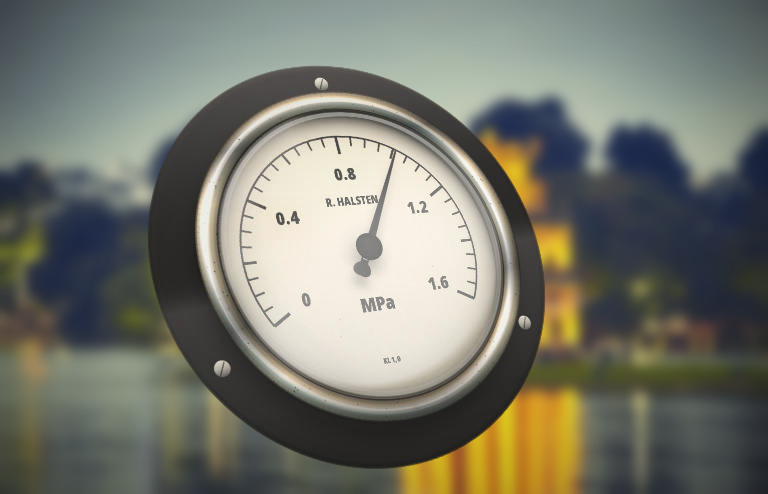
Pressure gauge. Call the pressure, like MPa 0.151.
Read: MPa 1
